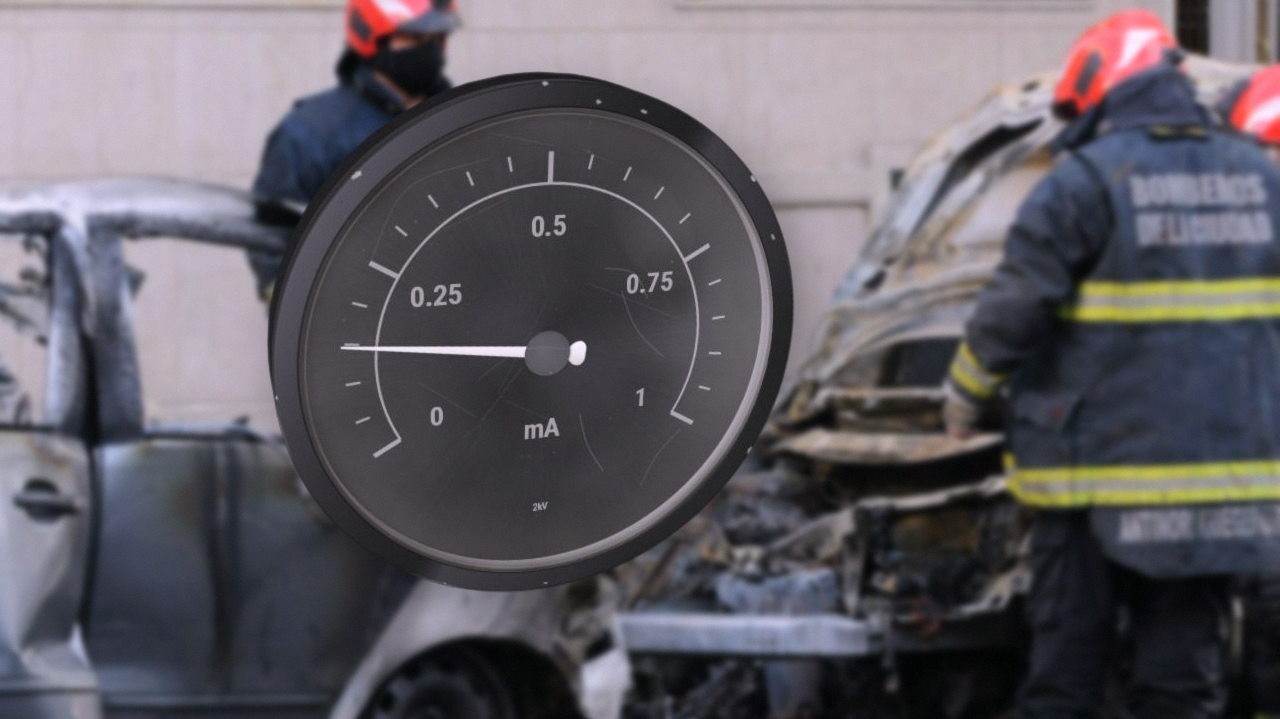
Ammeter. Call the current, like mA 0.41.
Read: mA 0.15
